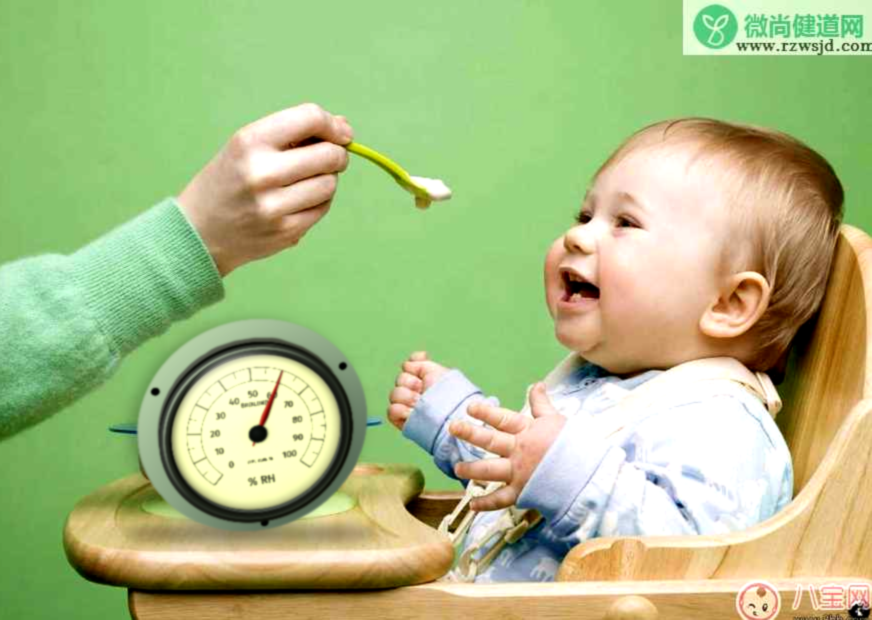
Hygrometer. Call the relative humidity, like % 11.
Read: % 60
